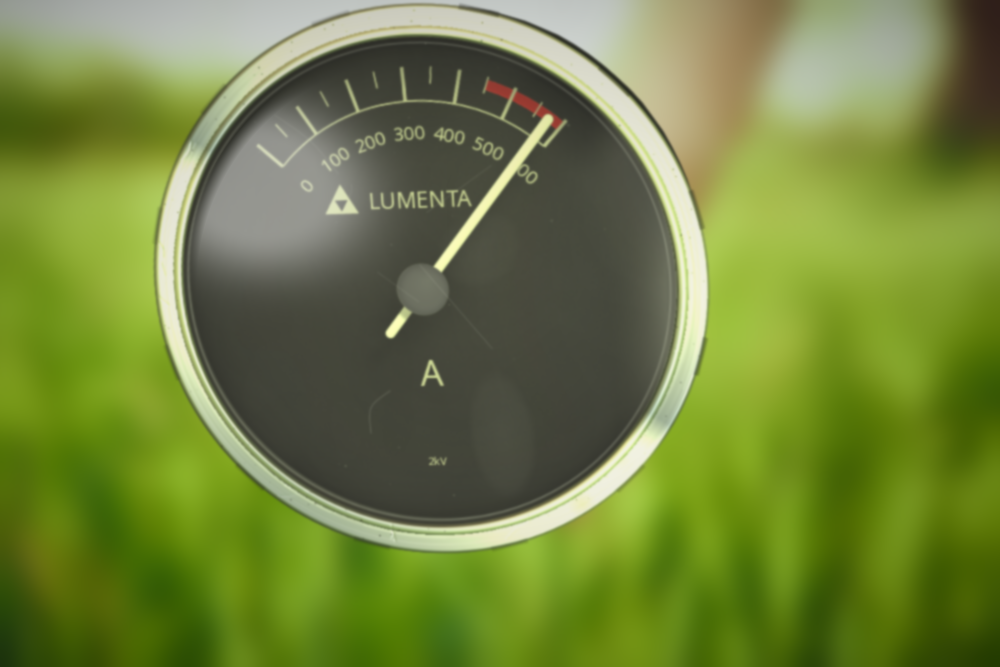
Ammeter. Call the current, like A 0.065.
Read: A 575
